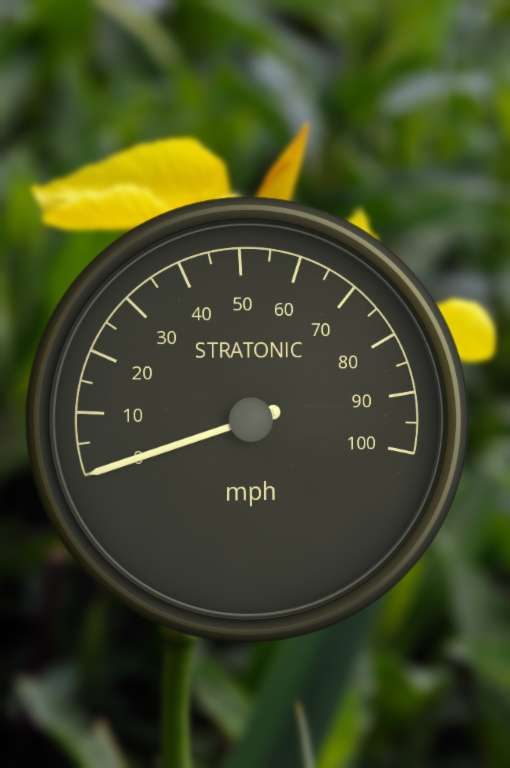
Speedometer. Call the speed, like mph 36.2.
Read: mph 0
